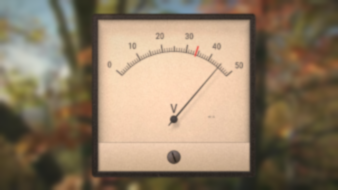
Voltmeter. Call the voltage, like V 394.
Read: V 45
